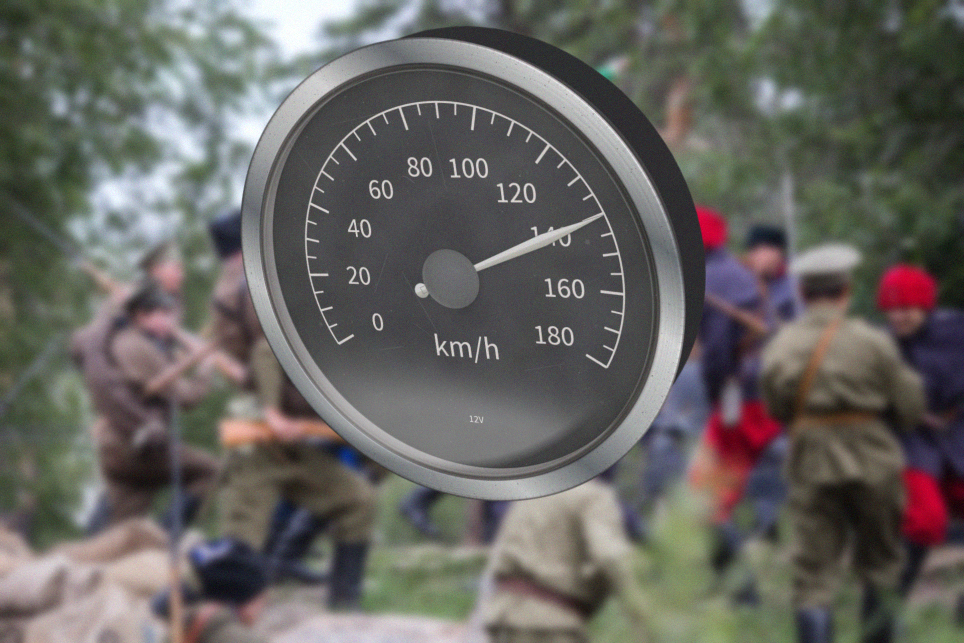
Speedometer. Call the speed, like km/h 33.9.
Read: km/h 140
